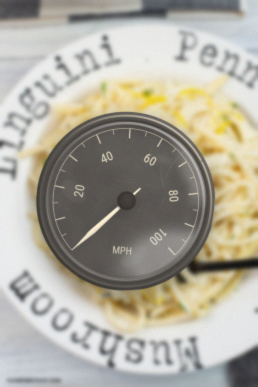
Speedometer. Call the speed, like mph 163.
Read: mph 0
